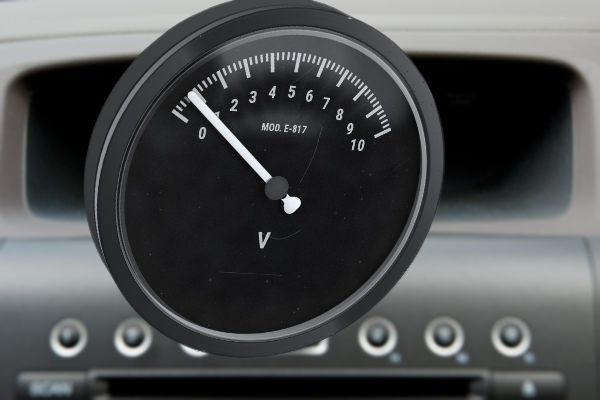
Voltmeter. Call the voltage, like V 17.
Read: V 0.8
